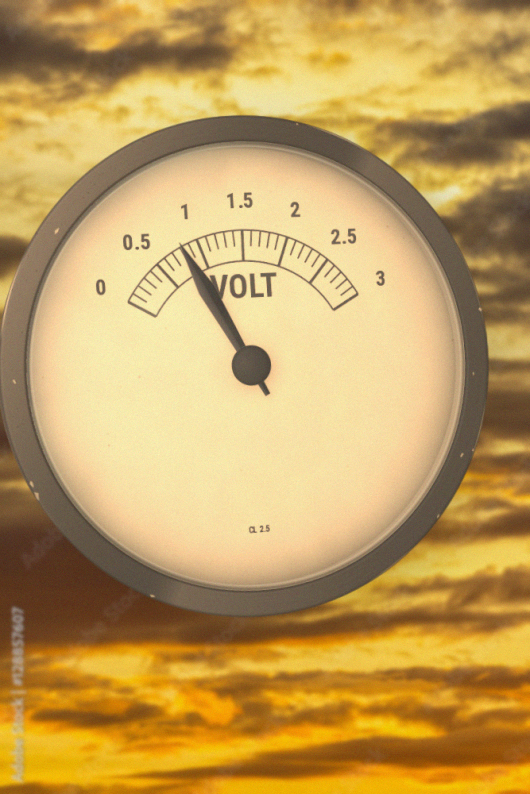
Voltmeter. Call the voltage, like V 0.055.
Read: V 0.8
